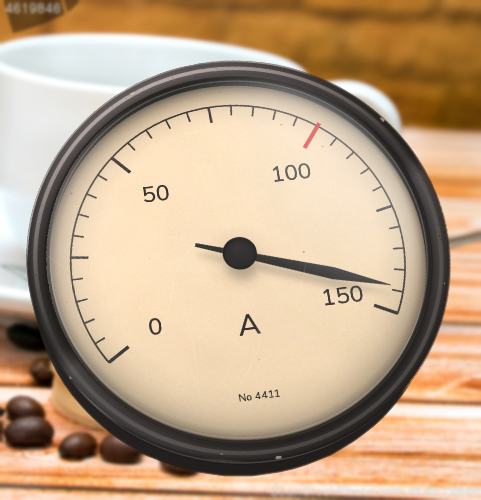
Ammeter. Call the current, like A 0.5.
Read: A 145
